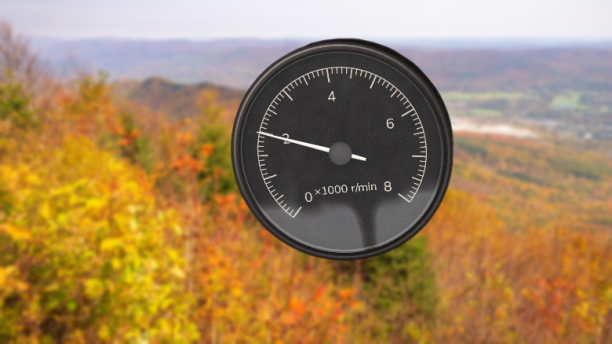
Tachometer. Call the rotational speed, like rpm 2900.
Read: rpm 2000
